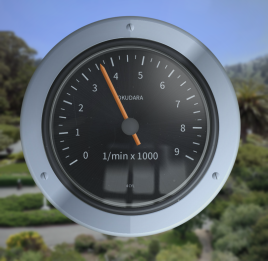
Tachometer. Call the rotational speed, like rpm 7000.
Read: rpm 3625
